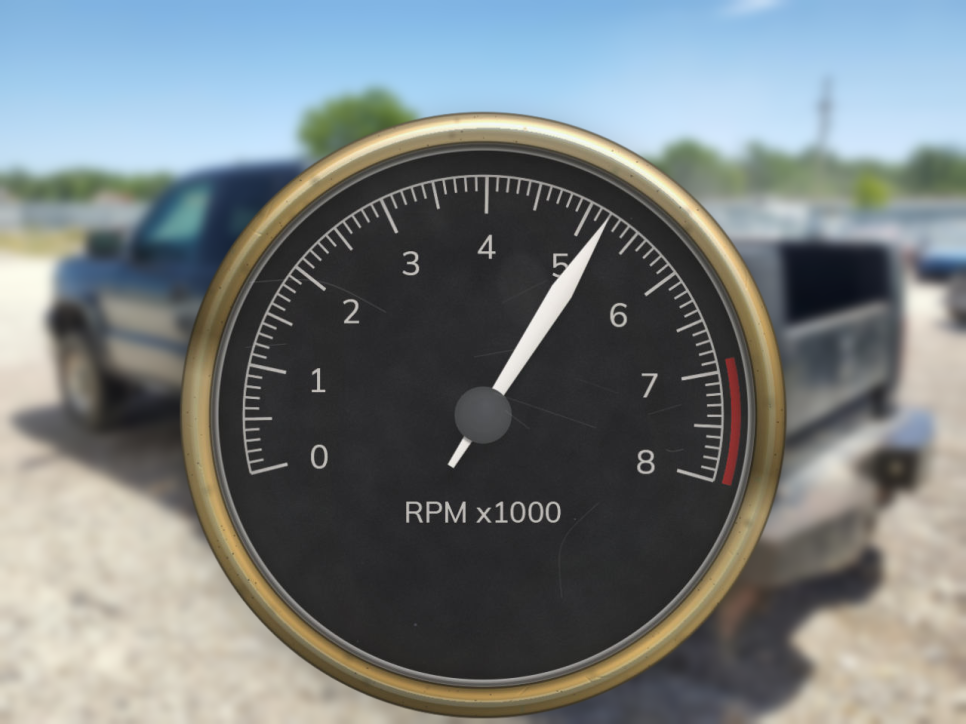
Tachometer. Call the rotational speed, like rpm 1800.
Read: rpm 5200
